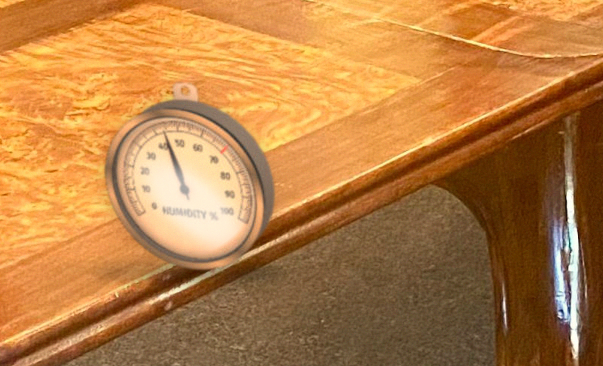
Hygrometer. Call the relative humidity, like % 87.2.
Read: % 45
